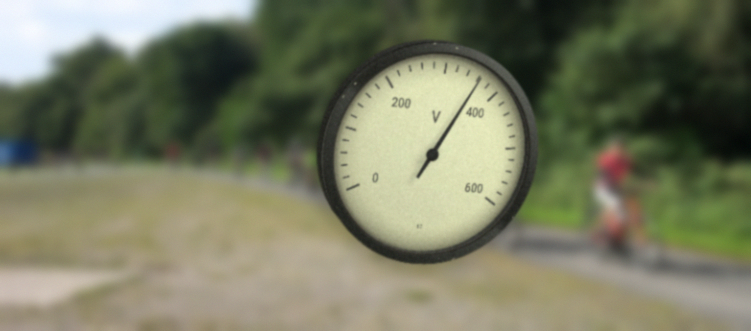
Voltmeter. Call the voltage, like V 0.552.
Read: V 360
